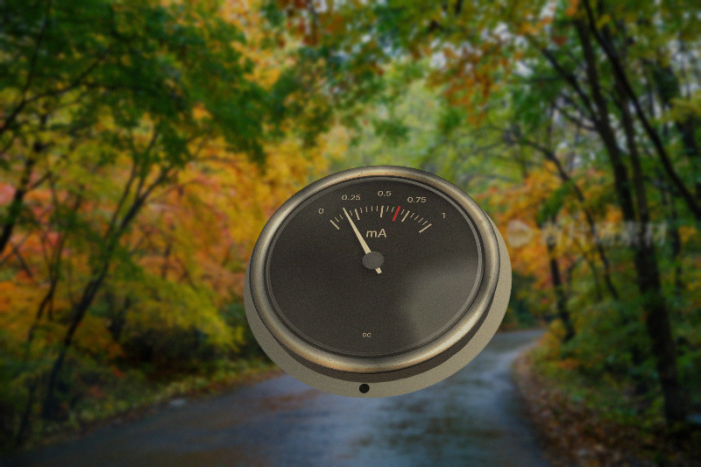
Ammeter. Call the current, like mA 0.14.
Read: mA 0.15
